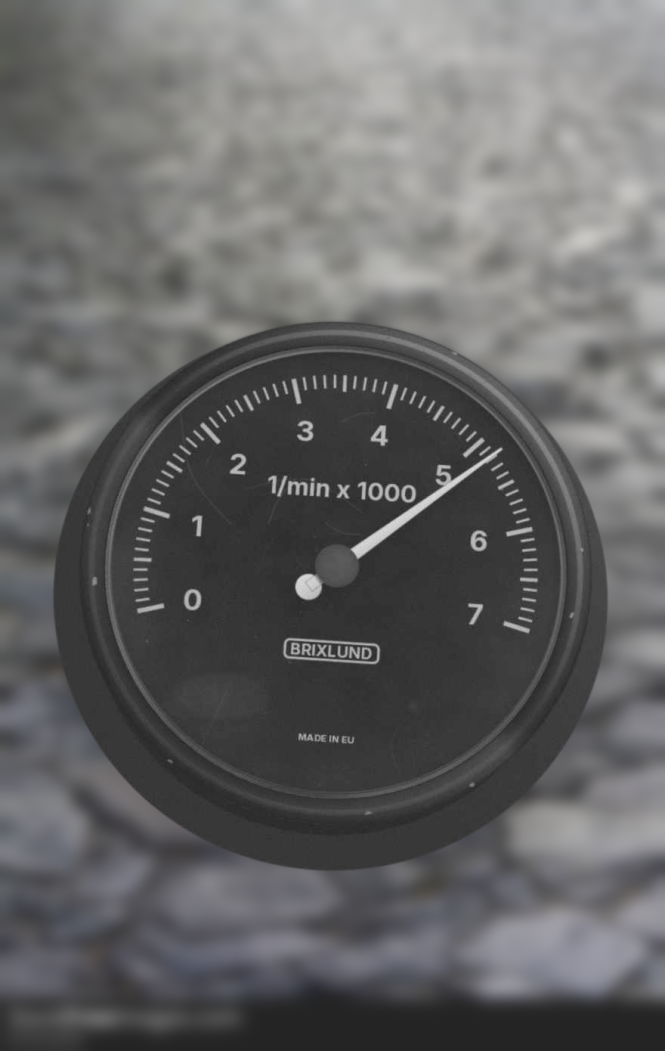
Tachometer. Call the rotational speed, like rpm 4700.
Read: rpm 5200
